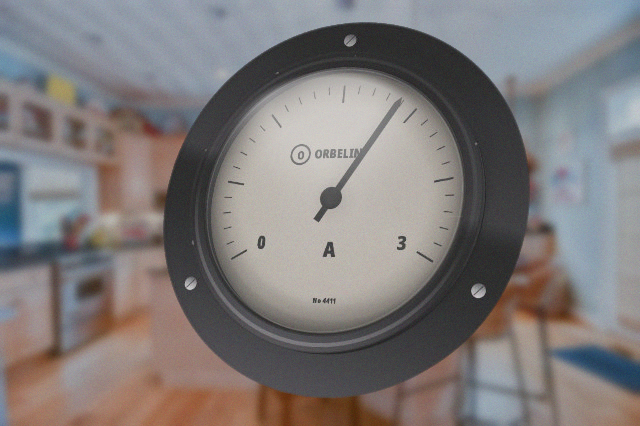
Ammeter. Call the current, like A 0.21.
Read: A 1.9
